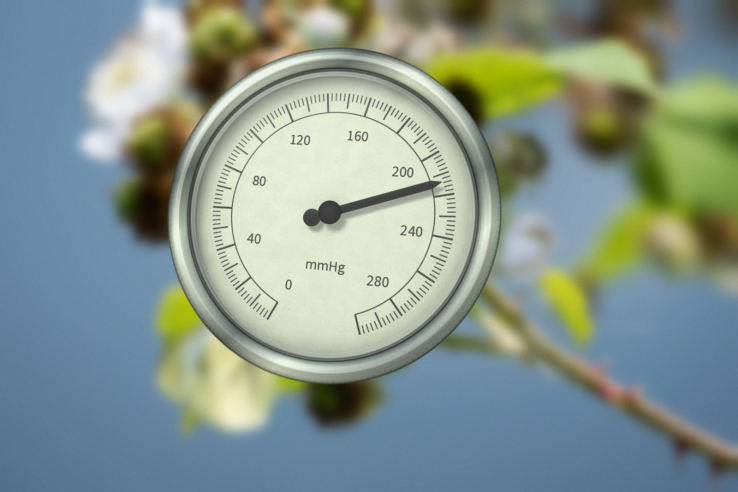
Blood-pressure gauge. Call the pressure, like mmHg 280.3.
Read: mmHg 214
